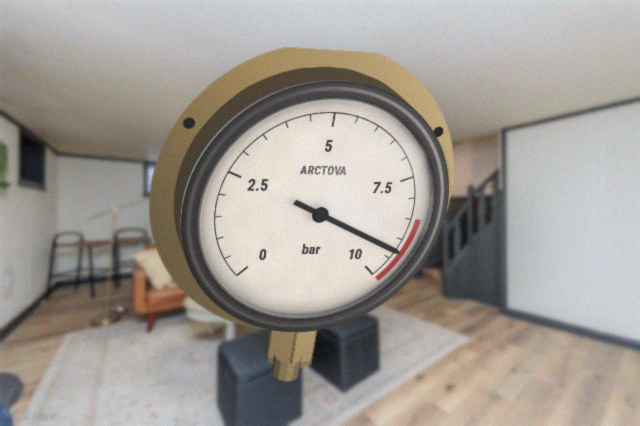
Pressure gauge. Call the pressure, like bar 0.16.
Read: bar 9.25
